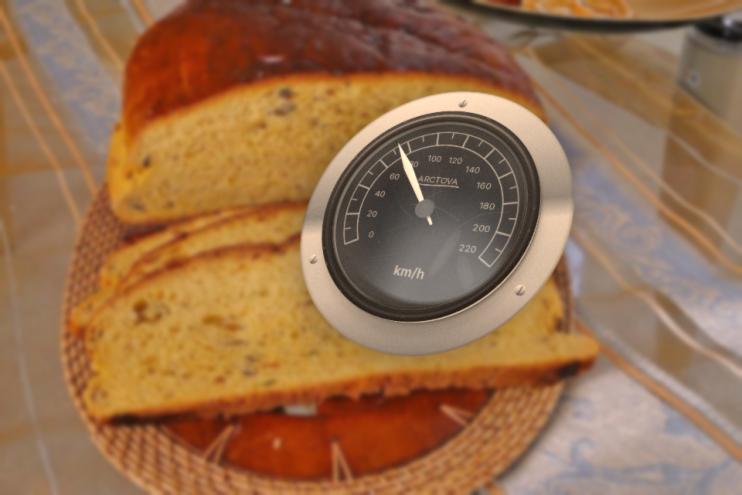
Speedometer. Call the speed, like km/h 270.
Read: km/h 75
